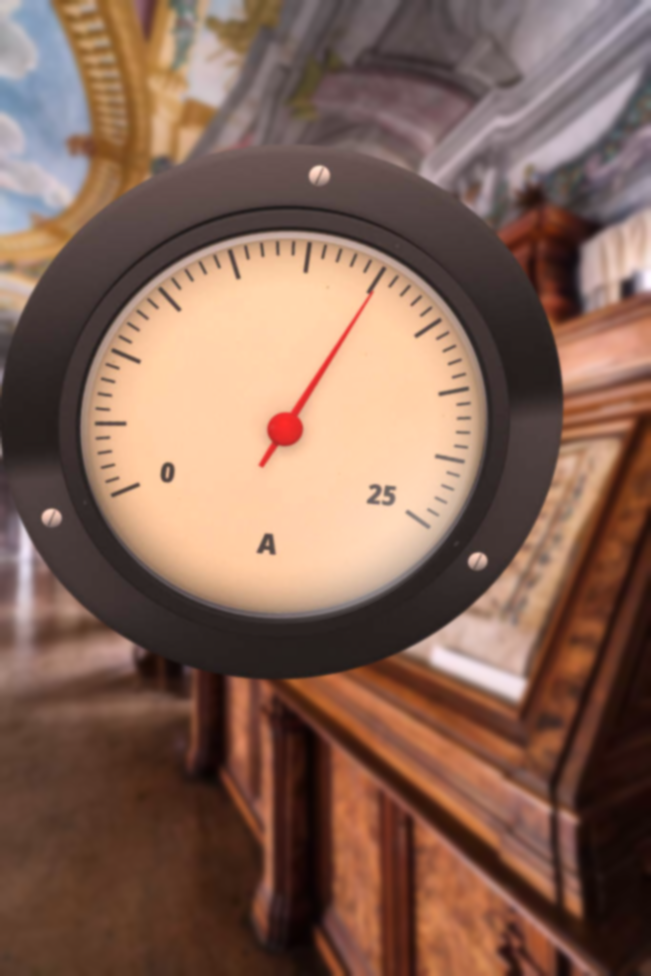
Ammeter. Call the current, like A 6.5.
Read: A 15
